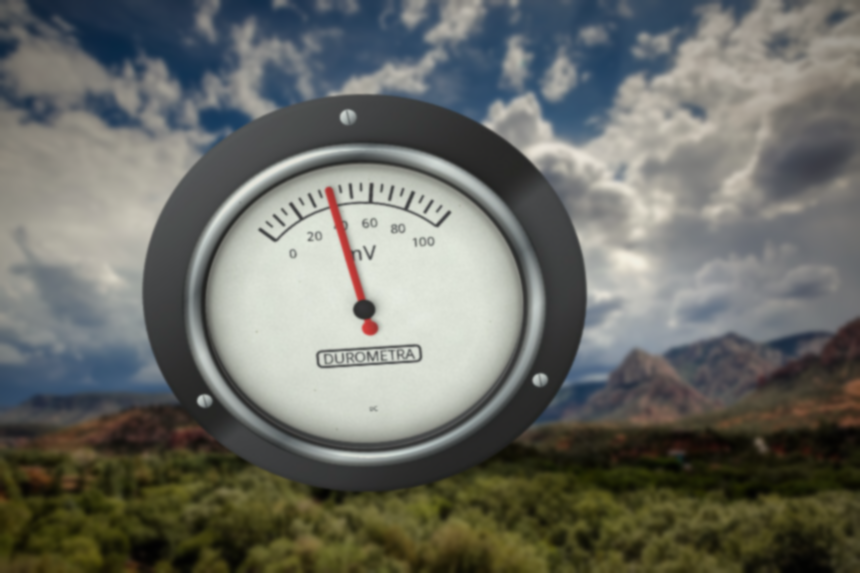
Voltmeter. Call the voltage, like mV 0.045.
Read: mV 40
